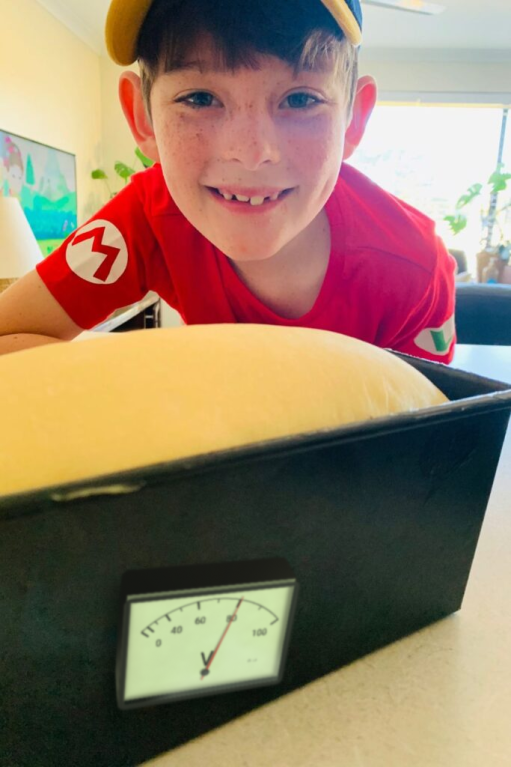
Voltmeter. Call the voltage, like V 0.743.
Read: V 80
